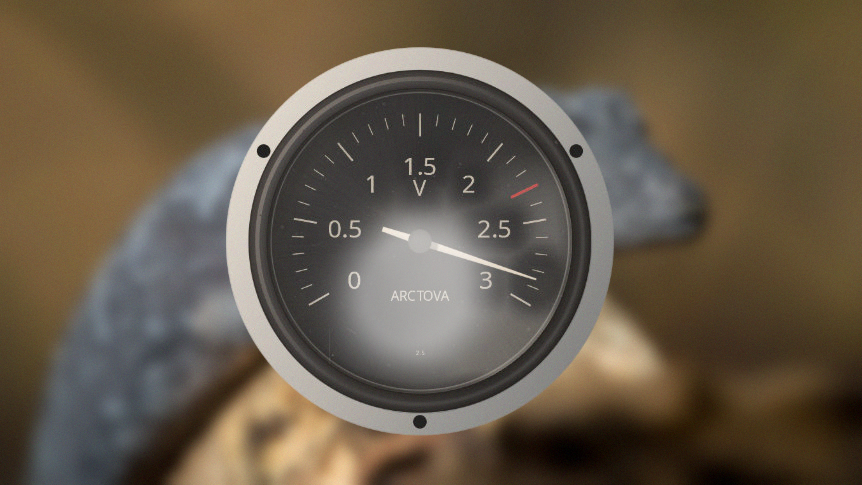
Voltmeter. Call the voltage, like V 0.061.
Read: V 2.85
